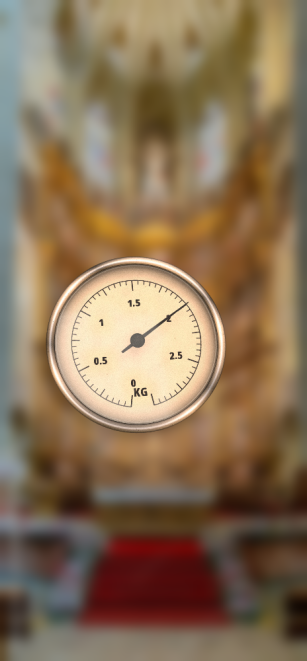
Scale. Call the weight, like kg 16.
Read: kg 2
